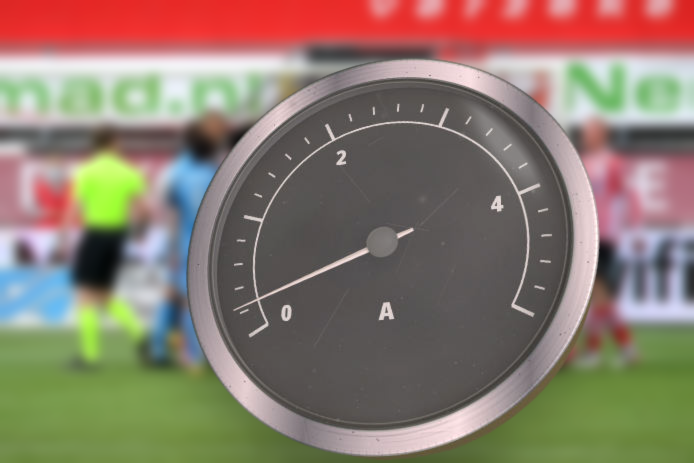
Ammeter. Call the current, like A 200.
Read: A 0.2
